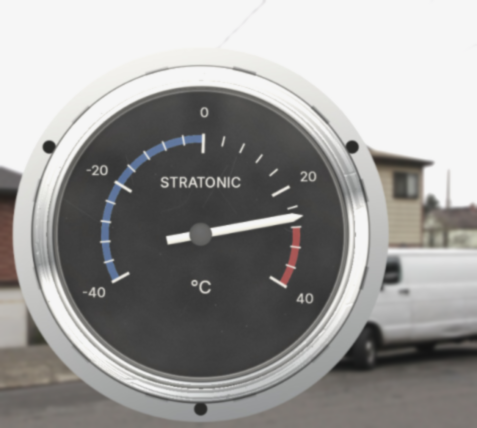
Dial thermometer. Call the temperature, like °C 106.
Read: °C 26
